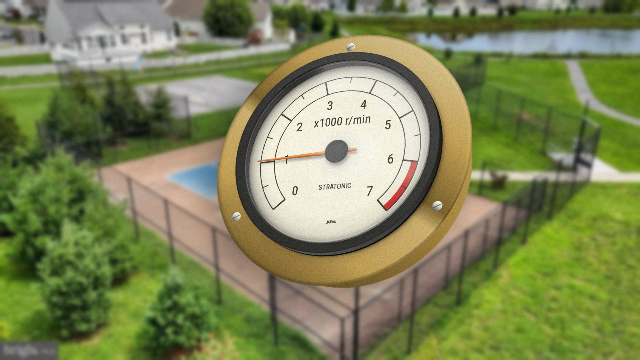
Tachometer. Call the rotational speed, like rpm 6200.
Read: rpm 1000
